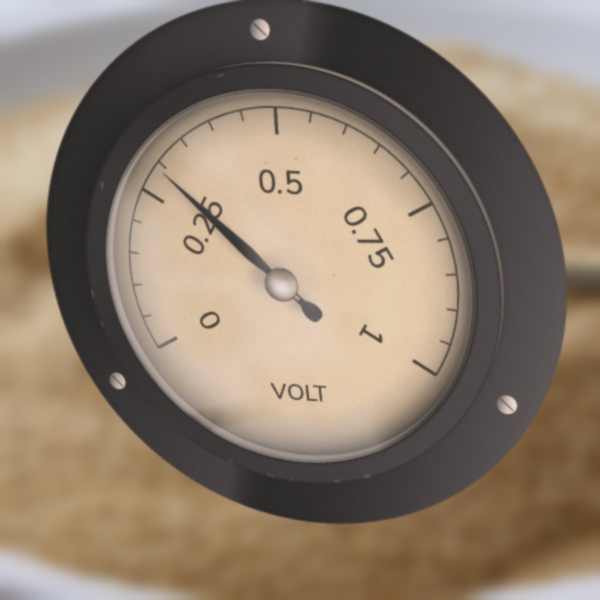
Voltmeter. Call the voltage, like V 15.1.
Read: V 0.3
